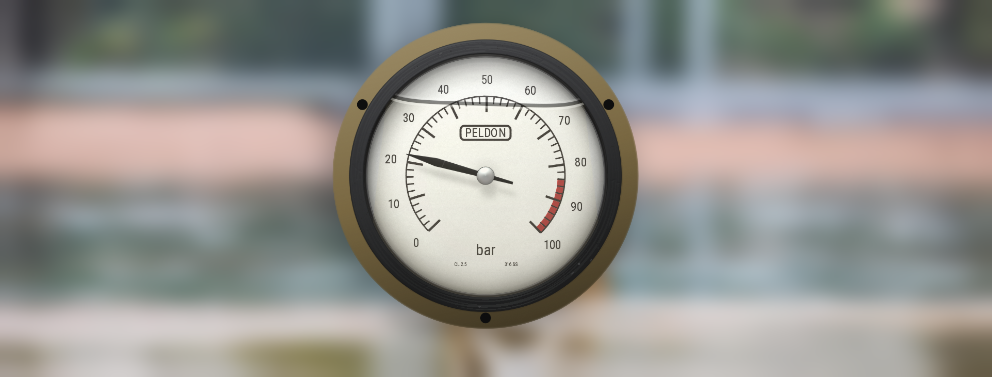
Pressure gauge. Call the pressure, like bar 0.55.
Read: bar 22
